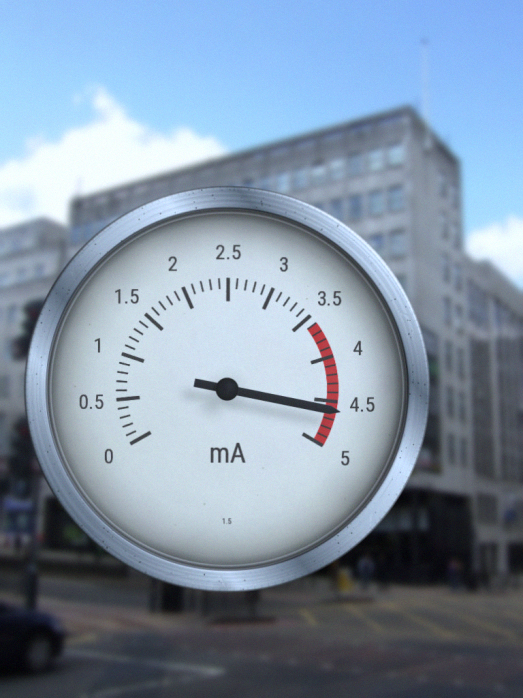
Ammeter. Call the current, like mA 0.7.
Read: mA 4.6
